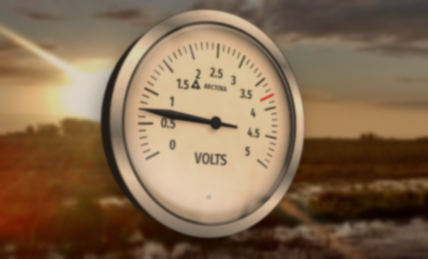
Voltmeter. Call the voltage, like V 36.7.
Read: V 0.7
